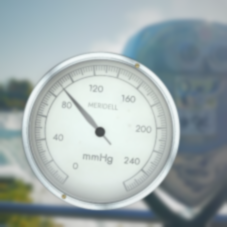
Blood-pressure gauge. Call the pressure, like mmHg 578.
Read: mmHg 90
